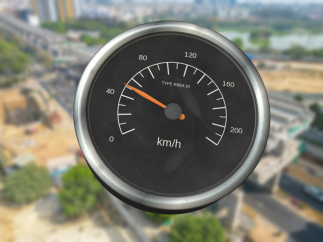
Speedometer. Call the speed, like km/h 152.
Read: km/h 50
